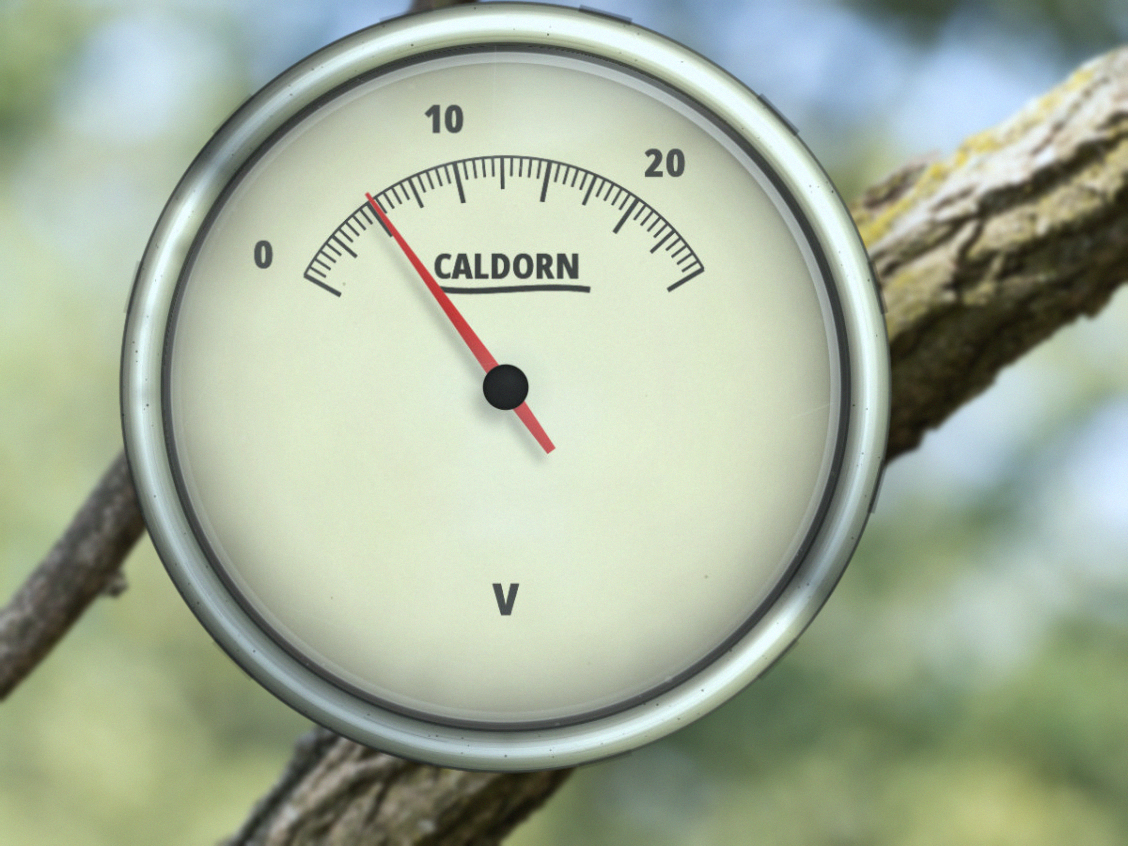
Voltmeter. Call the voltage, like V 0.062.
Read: V 5.25
